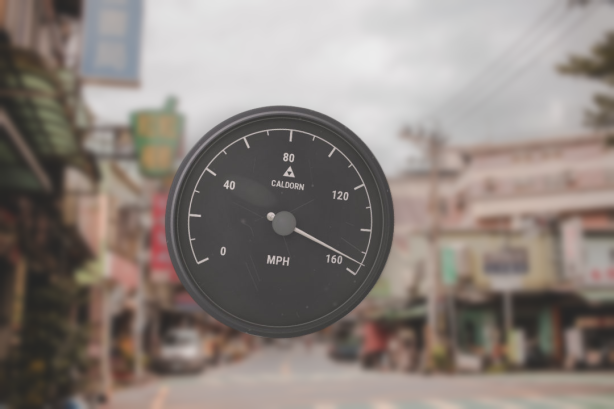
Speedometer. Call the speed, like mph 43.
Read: mph 155
